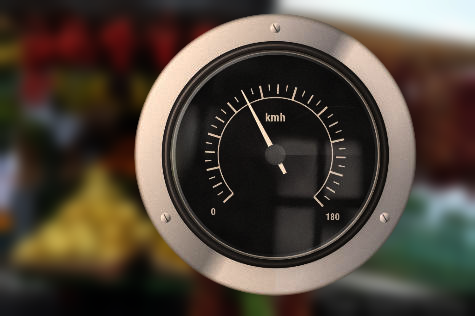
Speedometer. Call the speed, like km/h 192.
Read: km/h 70
